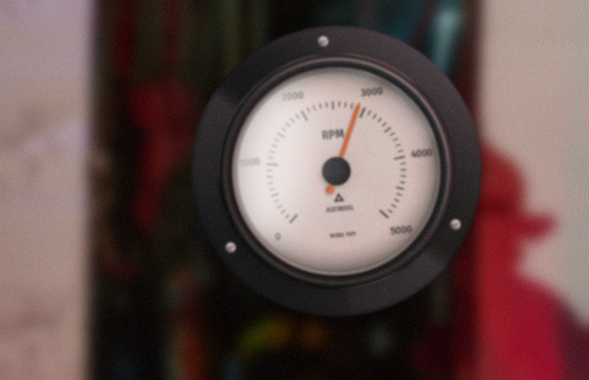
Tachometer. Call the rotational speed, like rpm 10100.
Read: rpm 2900
